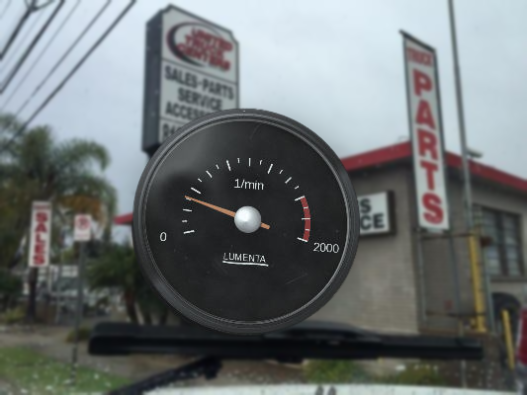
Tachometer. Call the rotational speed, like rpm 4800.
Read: rpm 300
